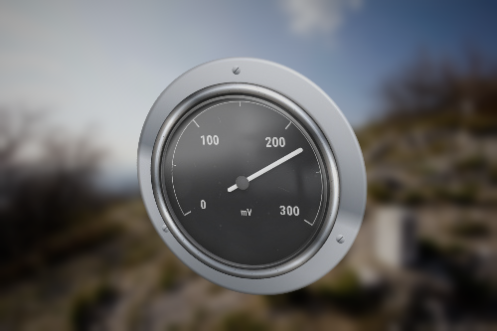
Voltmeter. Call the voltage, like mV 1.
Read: mV 225
